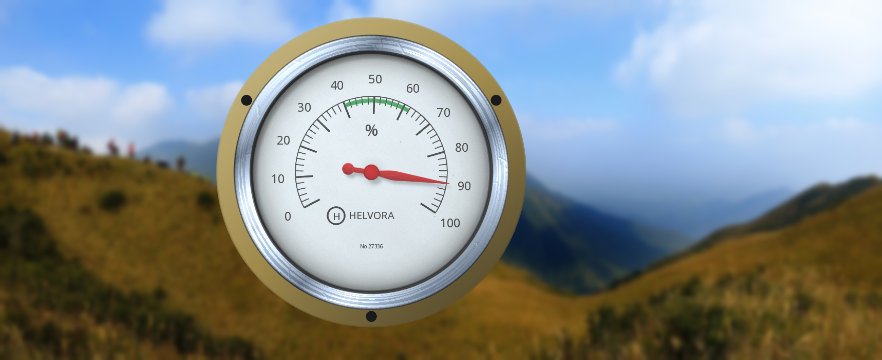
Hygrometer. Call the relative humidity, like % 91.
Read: % 90
